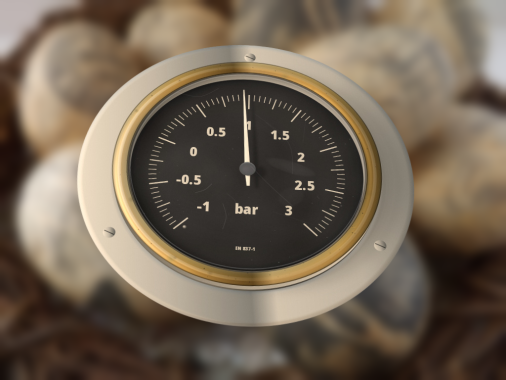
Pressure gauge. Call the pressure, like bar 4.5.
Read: bar 0.95
